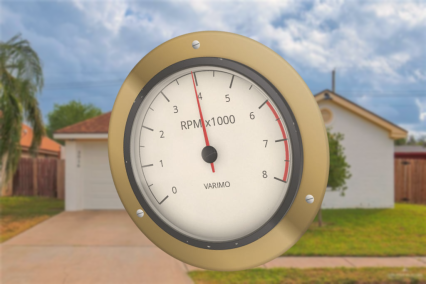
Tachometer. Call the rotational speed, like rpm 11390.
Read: rpm 4000
